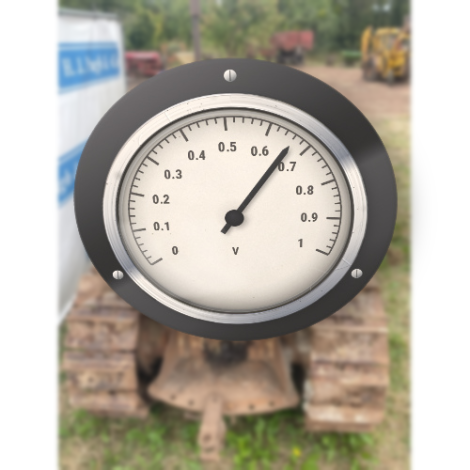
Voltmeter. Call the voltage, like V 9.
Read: V 0.66
